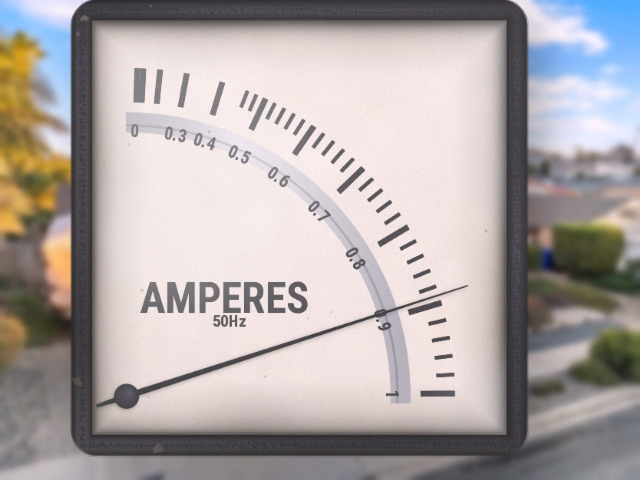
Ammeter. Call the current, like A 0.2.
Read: A 0.89
